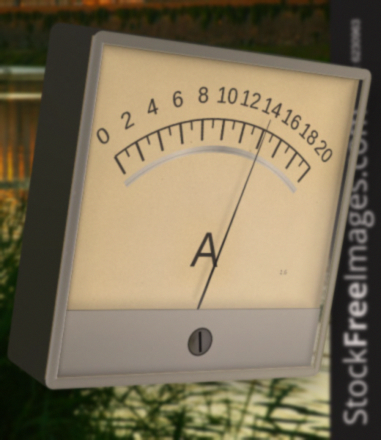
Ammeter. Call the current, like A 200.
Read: A 14
